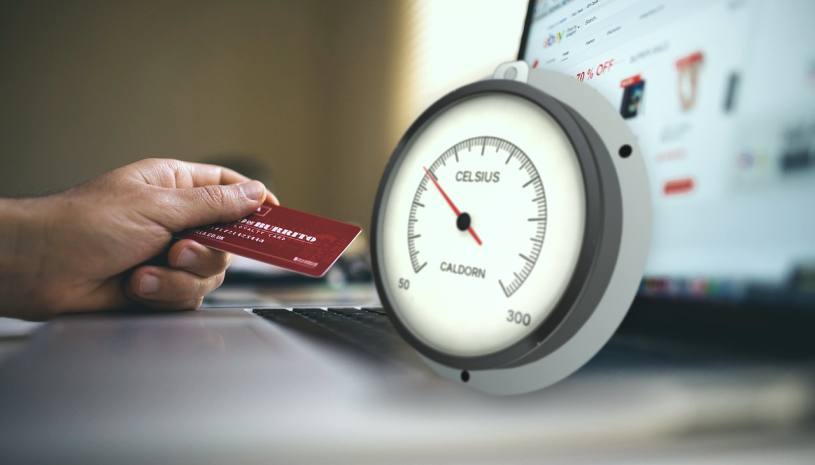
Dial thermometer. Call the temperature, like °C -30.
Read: °C 125
